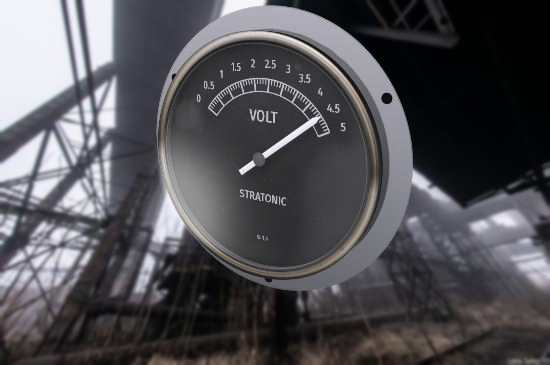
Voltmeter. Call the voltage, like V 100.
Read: V 4.5
